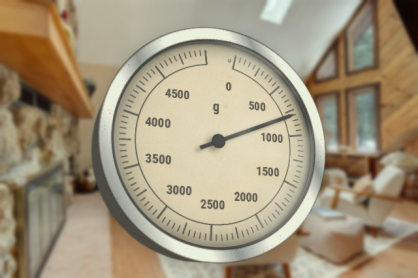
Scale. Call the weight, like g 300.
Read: g 800
